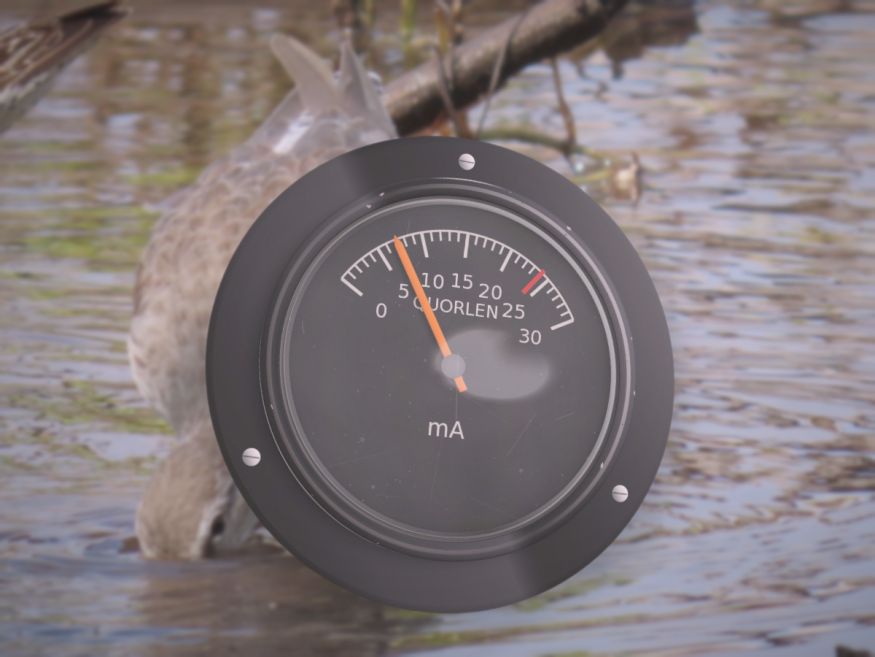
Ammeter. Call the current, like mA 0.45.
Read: mA 7
